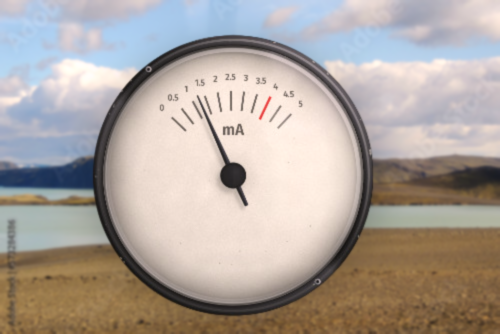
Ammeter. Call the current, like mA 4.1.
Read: mA 1.25
